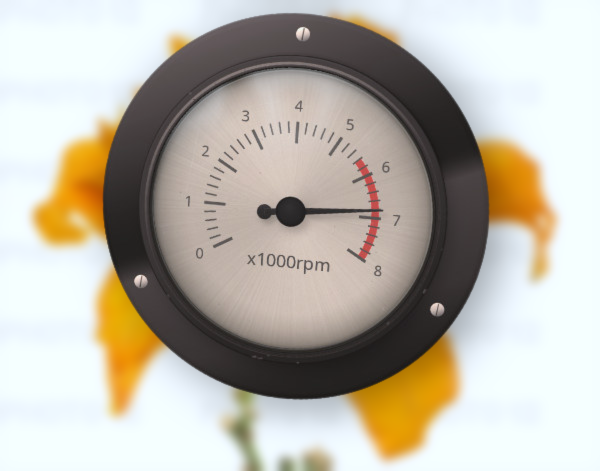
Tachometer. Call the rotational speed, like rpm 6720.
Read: rpm 6800
